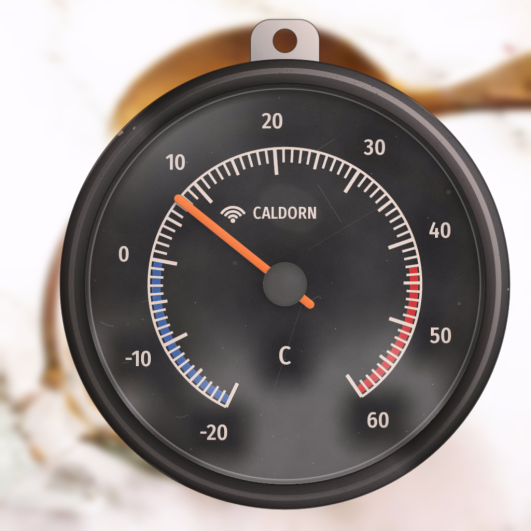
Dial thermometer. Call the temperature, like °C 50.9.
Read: °C 7.5
